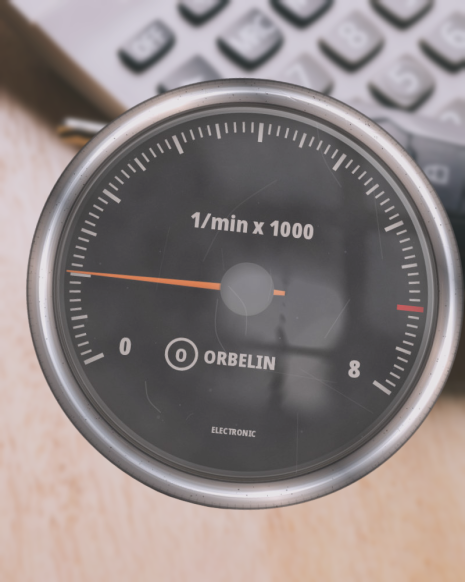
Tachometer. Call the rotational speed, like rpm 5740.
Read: rpm 1000
